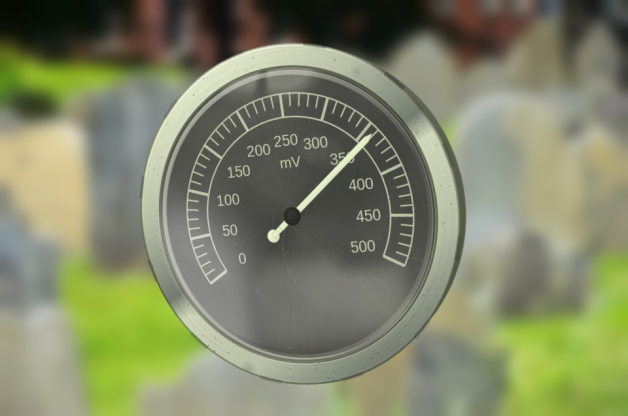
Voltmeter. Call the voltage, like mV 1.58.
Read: mV 360
